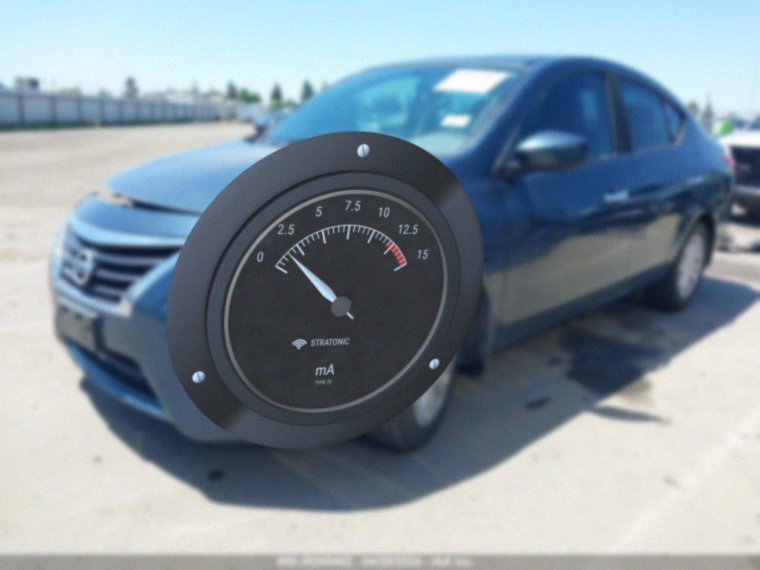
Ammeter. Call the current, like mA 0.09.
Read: mA 1.5
